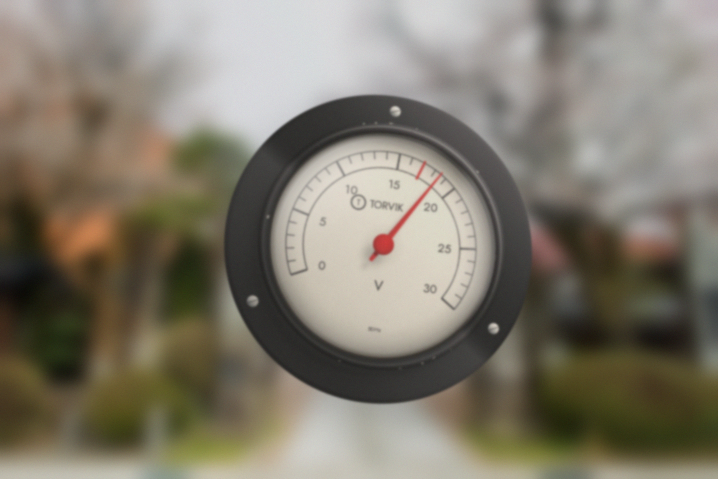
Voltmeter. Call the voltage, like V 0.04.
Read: V 18.5
